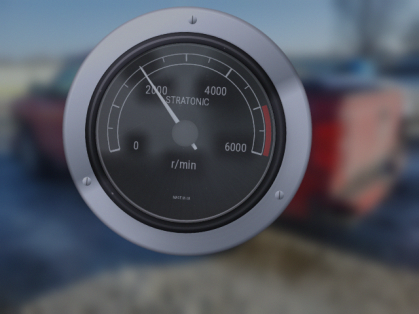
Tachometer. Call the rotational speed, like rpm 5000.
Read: rpm 2000
